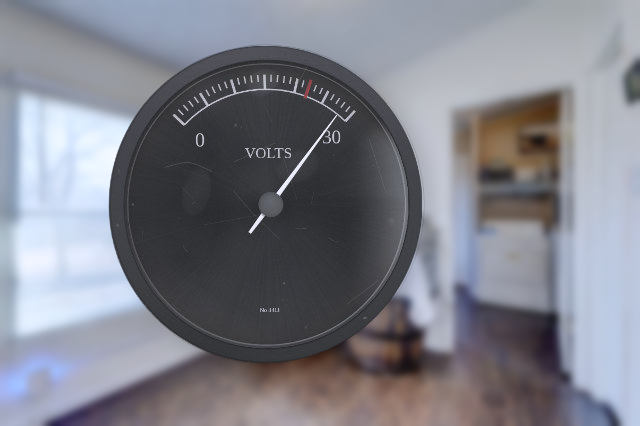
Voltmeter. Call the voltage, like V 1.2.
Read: V 28
